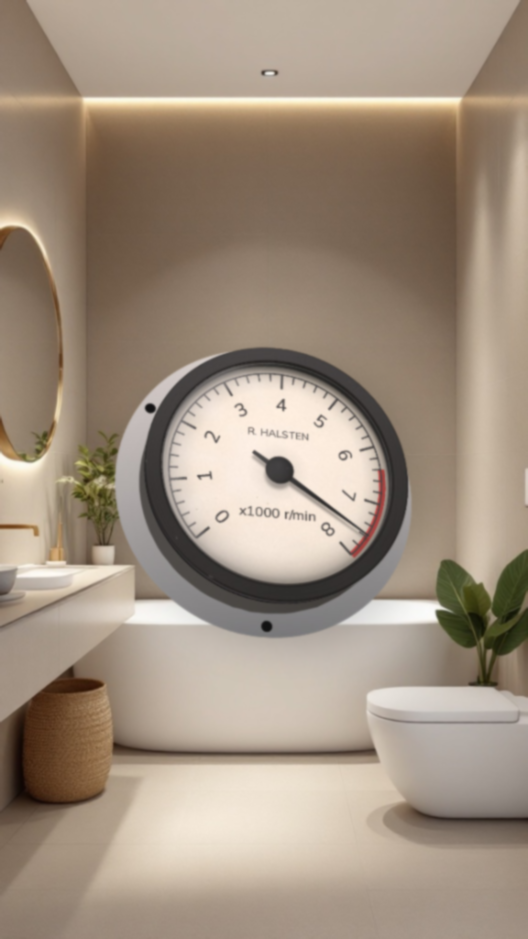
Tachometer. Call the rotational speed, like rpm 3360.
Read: rpm 7600
